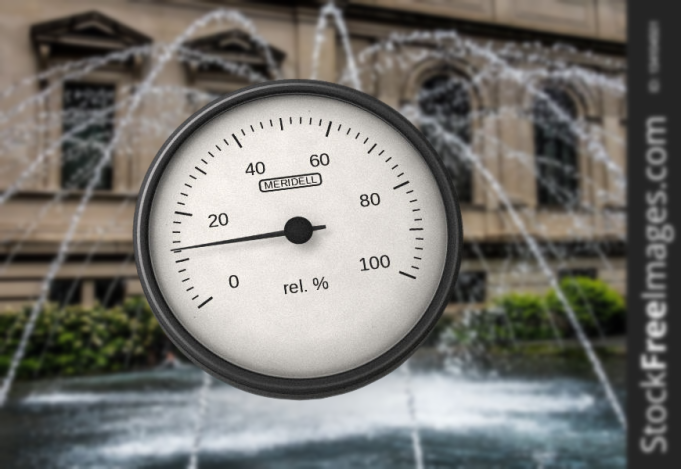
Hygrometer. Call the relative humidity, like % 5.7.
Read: % 12
